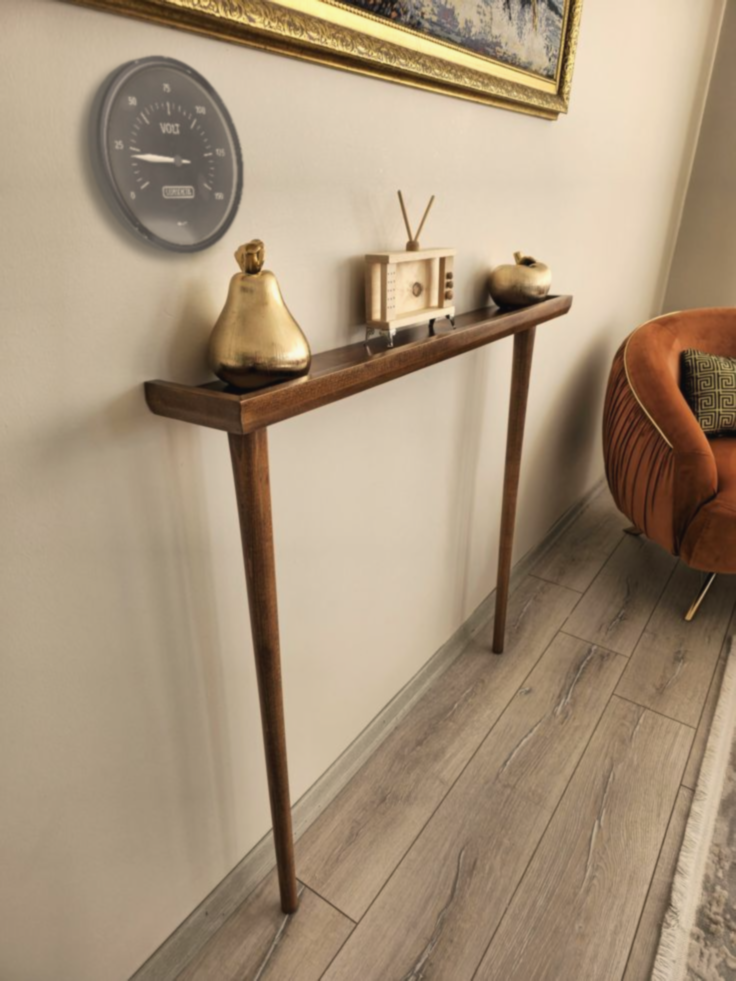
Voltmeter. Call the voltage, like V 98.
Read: V 20
